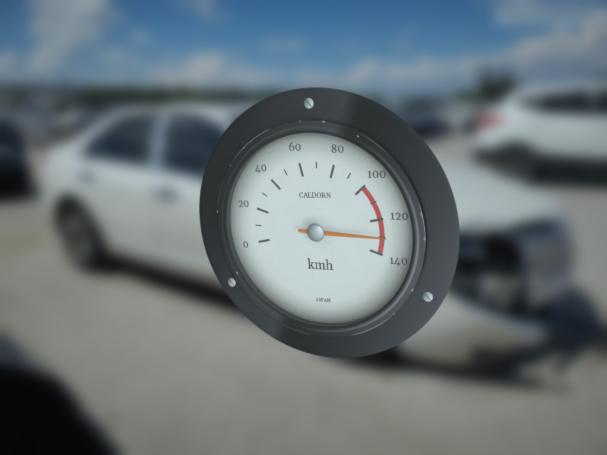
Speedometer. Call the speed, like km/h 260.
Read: km/h 130
